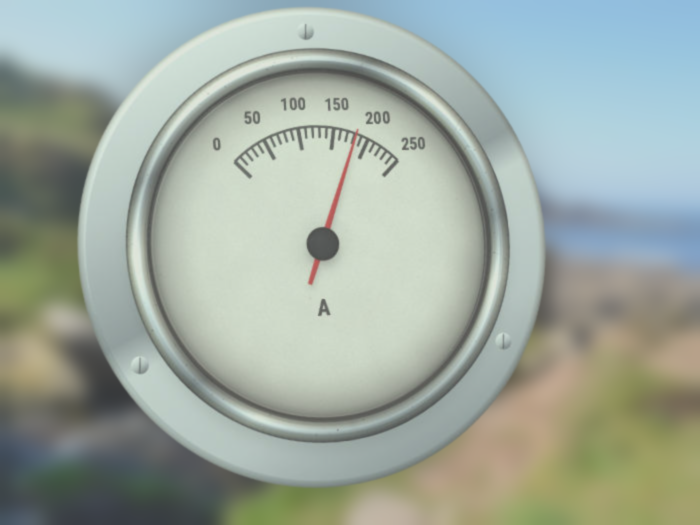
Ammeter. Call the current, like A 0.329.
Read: A 180
